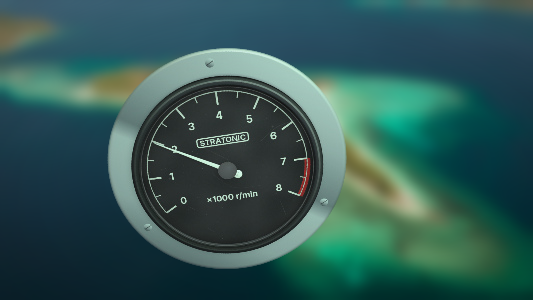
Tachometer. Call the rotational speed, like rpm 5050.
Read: rpm 2000
